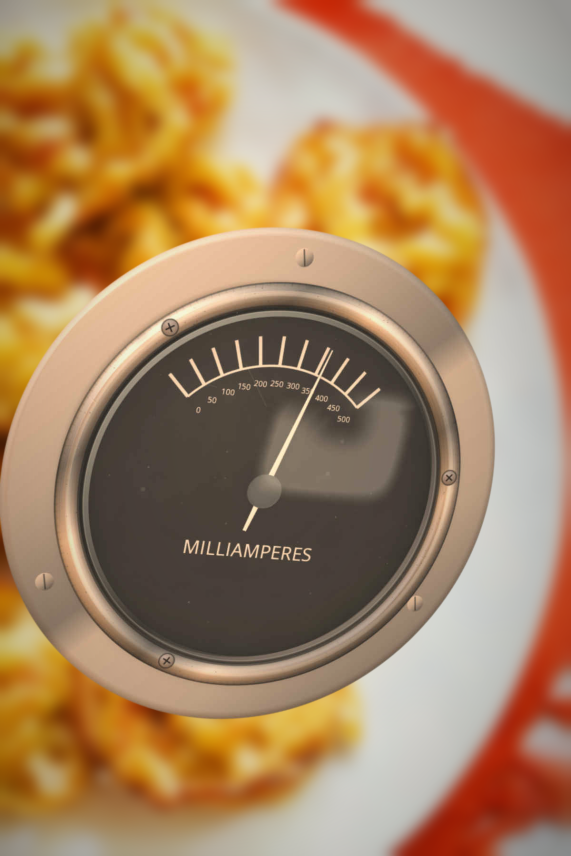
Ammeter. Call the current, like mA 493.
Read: mA 350
